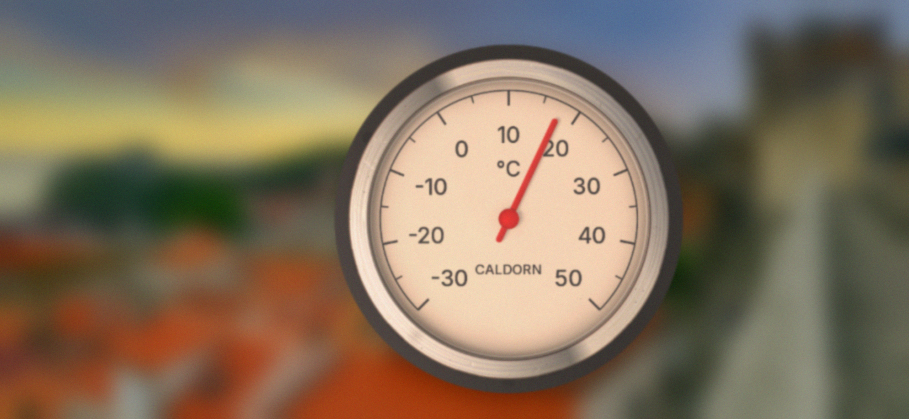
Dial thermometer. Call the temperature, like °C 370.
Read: °C 17.5
